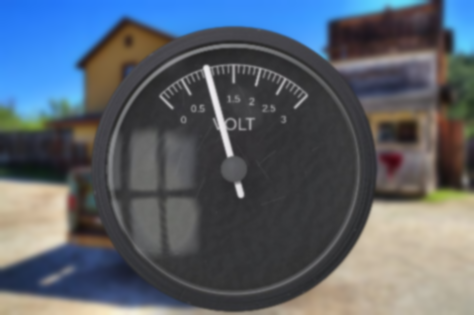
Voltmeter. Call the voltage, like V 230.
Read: V 1
